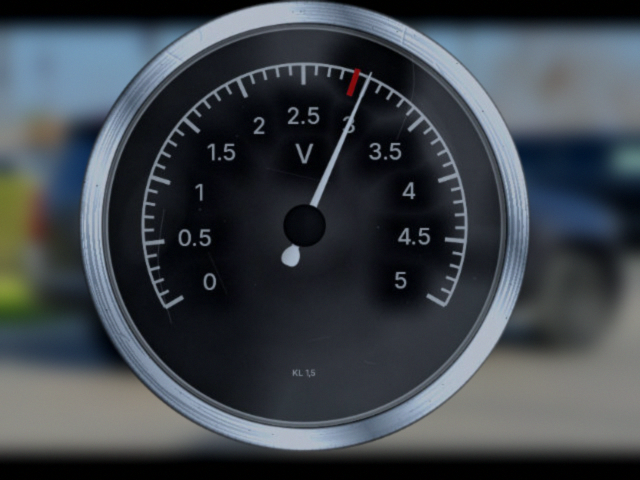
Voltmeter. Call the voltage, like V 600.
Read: V 3
